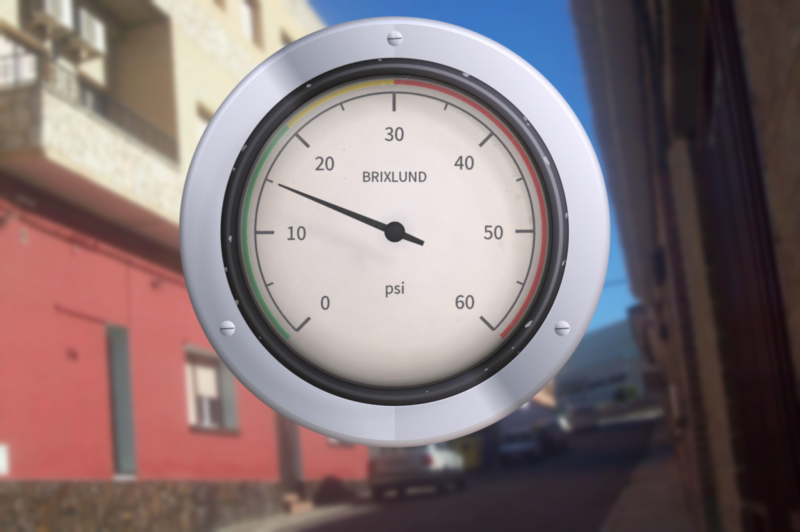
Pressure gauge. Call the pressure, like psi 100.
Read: psi 15
